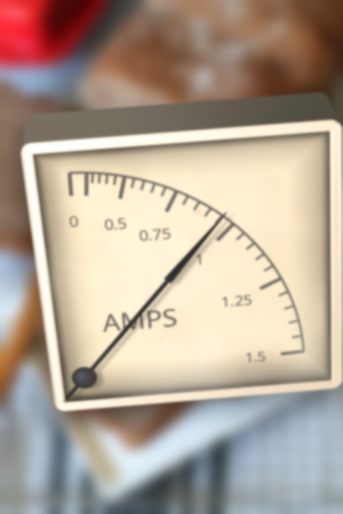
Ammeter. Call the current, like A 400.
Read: A 0.95
